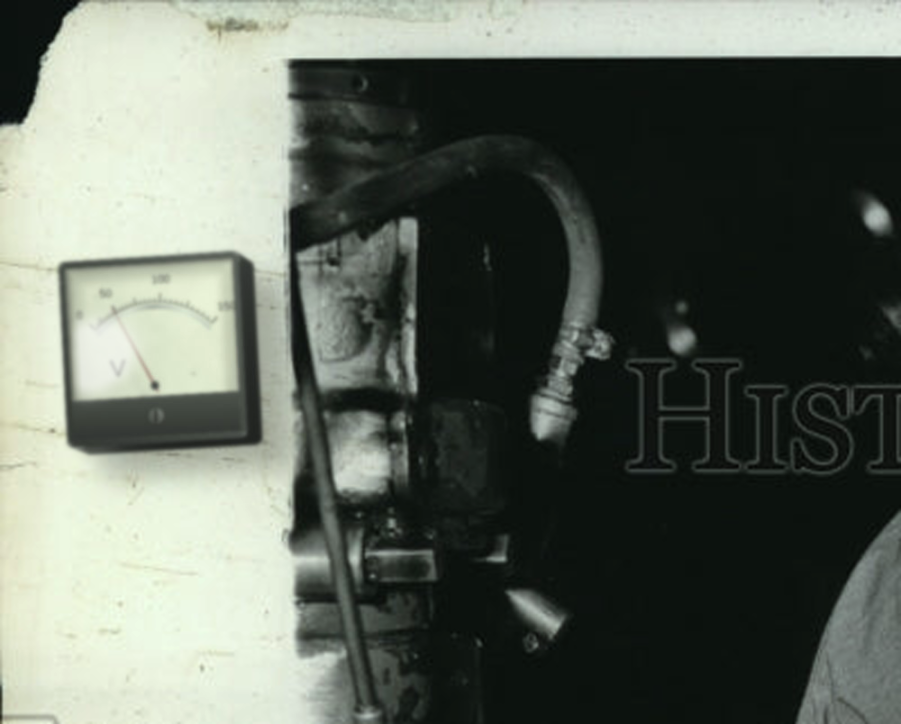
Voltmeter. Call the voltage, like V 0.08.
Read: V 50
